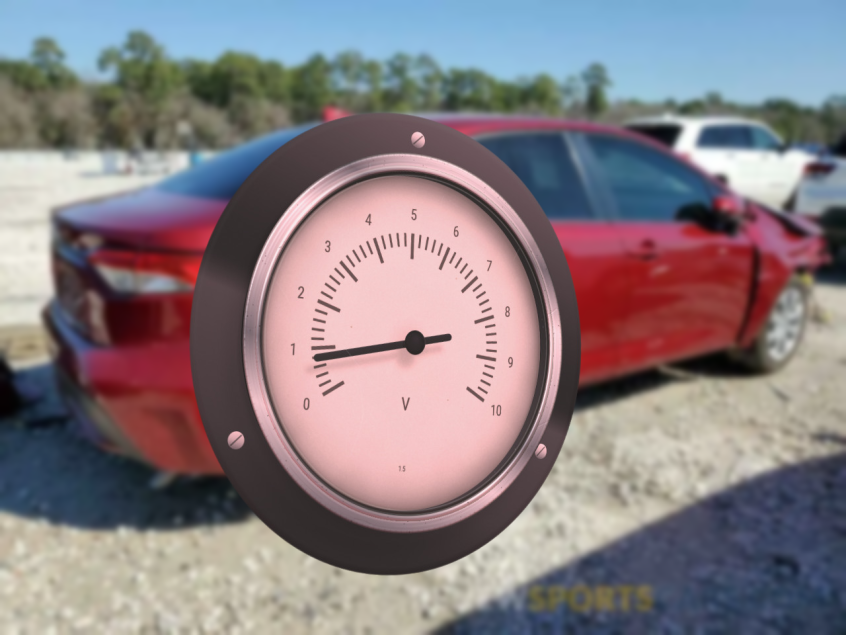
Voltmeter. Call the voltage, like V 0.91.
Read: V 0.8
